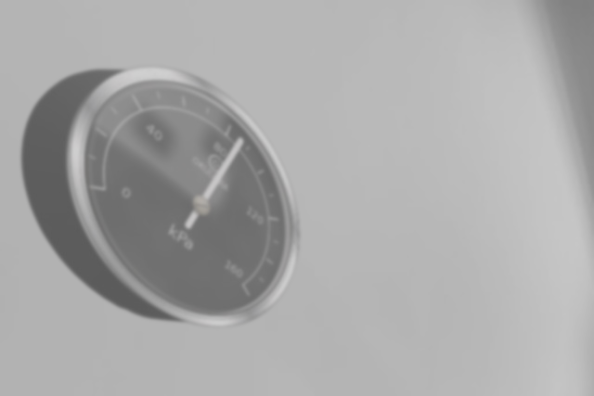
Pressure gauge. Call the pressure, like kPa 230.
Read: kPa 85
